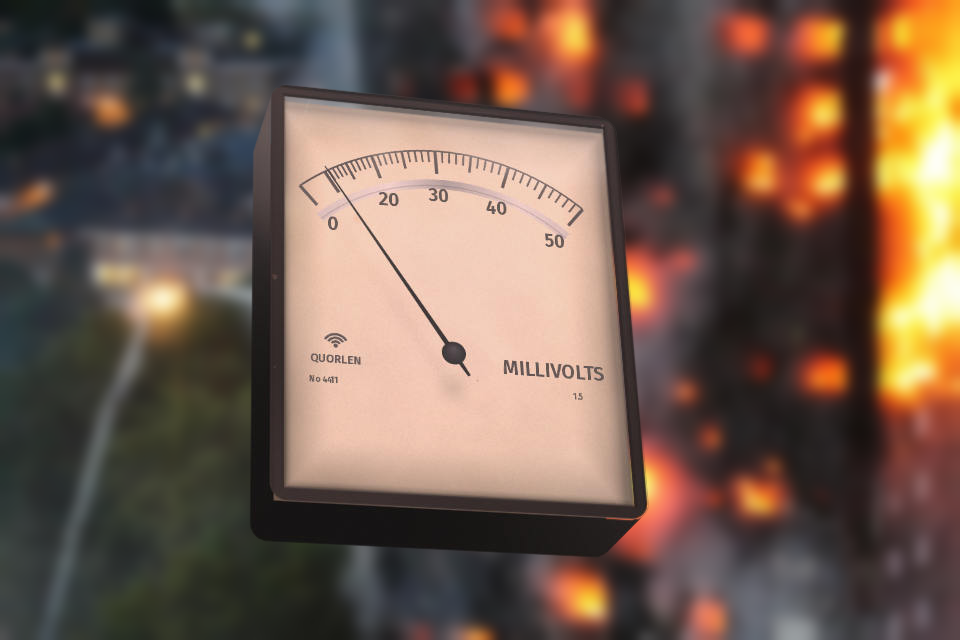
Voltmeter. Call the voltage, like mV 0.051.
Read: mV 10
